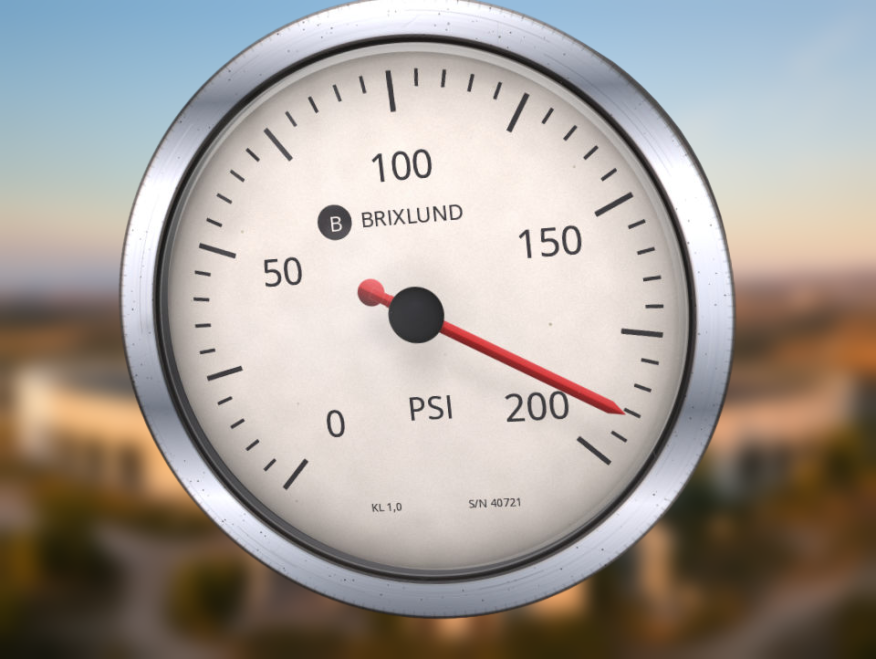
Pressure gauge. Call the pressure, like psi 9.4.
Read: psi 190
